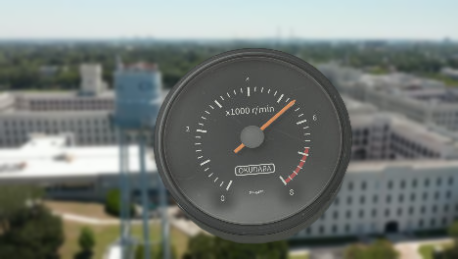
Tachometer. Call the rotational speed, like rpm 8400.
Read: rpm 5400
